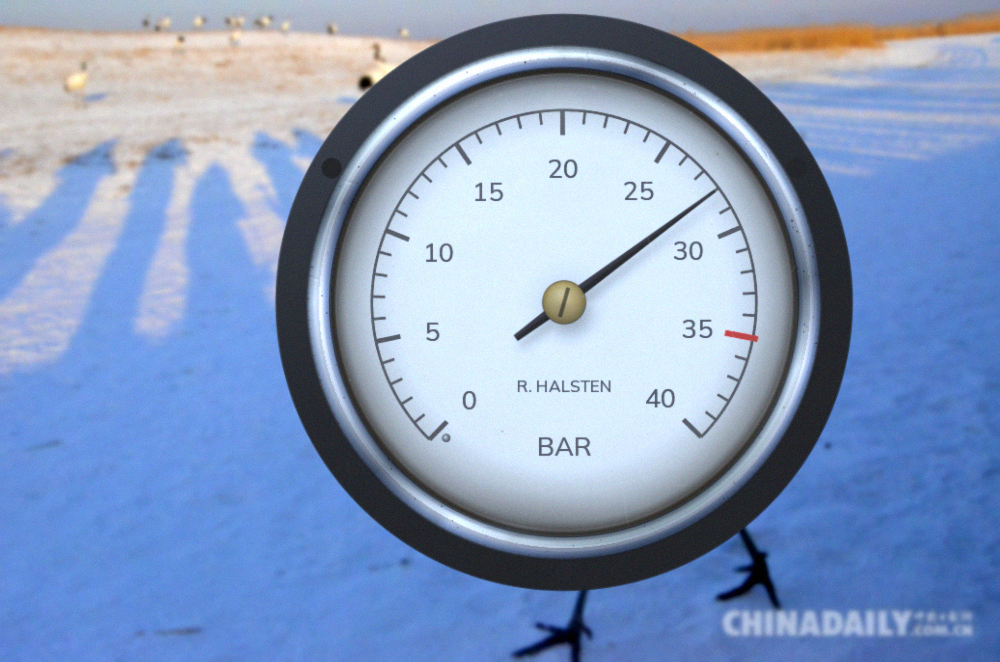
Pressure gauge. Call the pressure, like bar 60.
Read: bar 28
